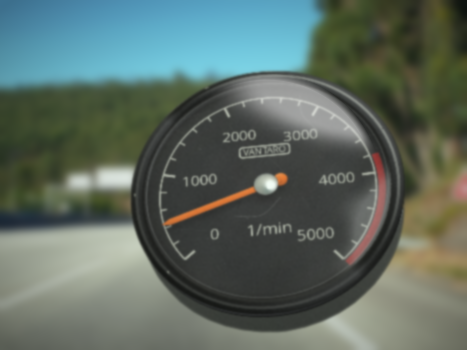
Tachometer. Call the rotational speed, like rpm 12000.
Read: rpm 400
